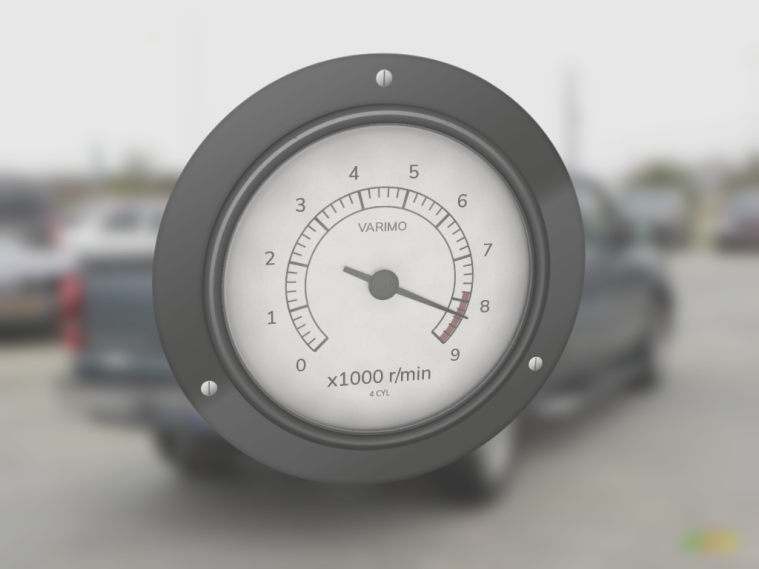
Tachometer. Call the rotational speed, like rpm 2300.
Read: rpm 8300
